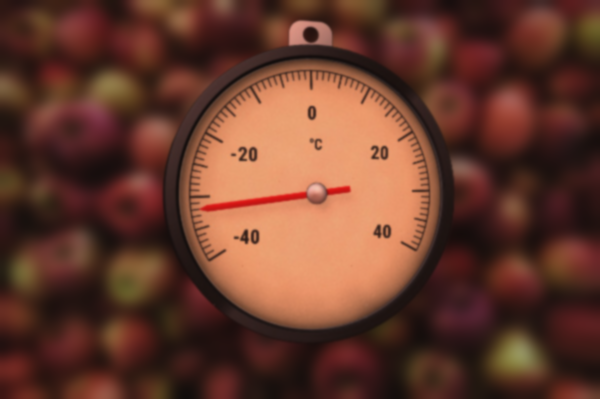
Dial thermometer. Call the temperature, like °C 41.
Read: °C -32
